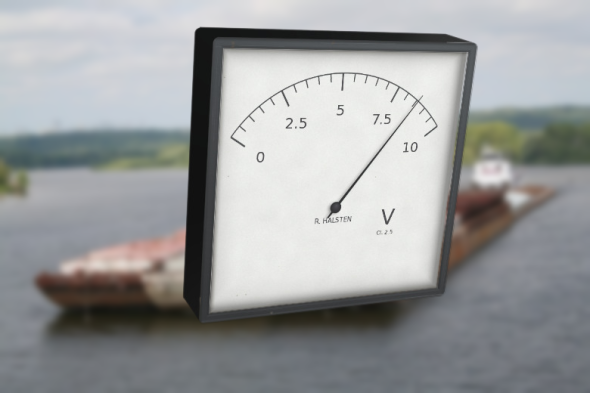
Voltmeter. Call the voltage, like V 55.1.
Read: V 8.5
